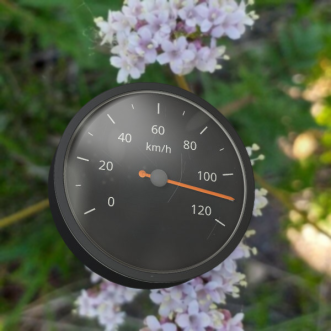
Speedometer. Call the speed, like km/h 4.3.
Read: km/h 110
